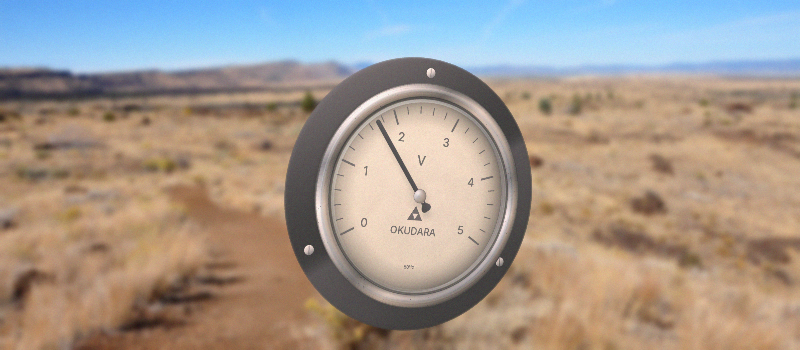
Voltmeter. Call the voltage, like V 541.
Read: V 1.7
